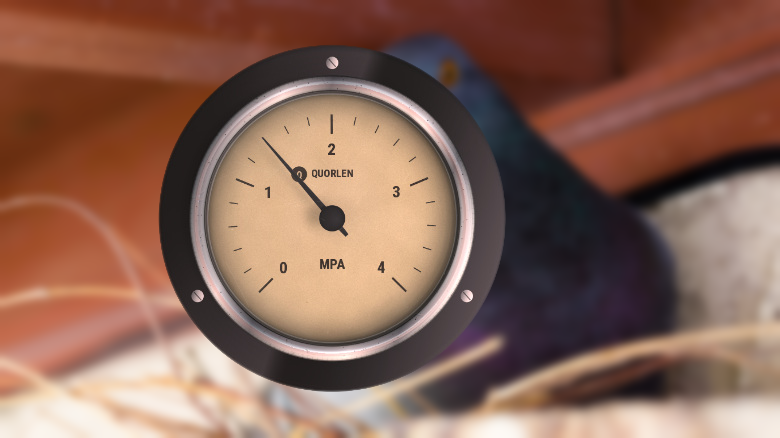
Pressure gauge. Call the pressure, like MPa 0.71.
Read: MPa 1.4
